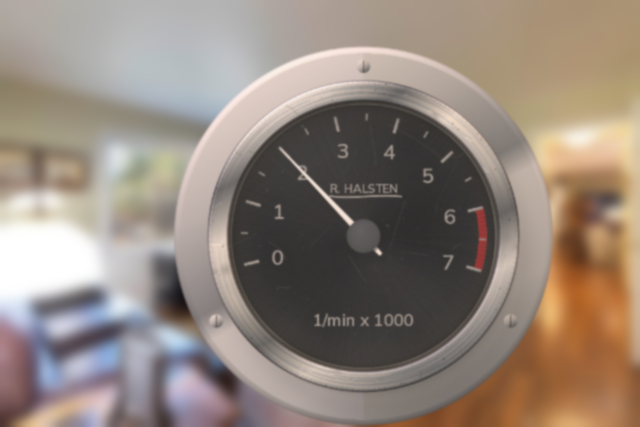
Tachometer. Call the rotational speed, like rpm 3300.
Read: rpm 2000
